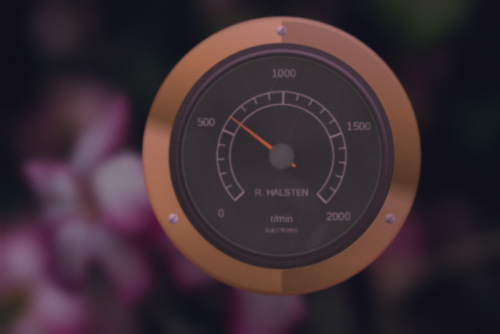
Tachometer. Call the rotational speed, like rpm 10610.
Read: rpm 600
